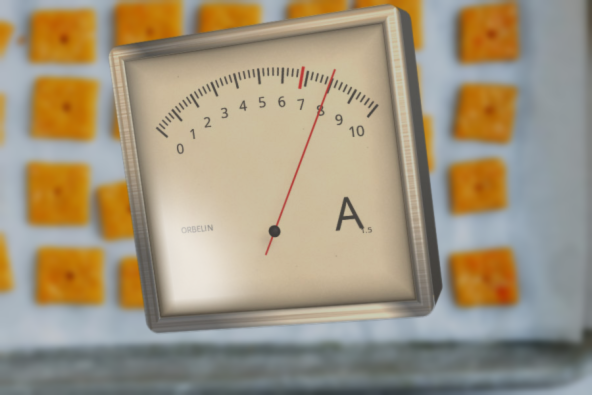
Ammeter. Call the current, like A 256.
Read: A 8
